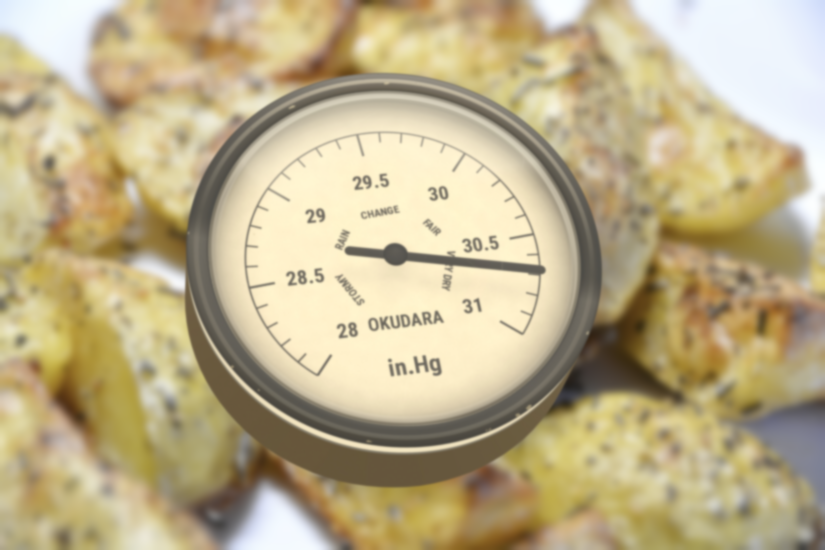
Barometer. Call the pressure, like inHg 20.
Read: inHg 30.7
